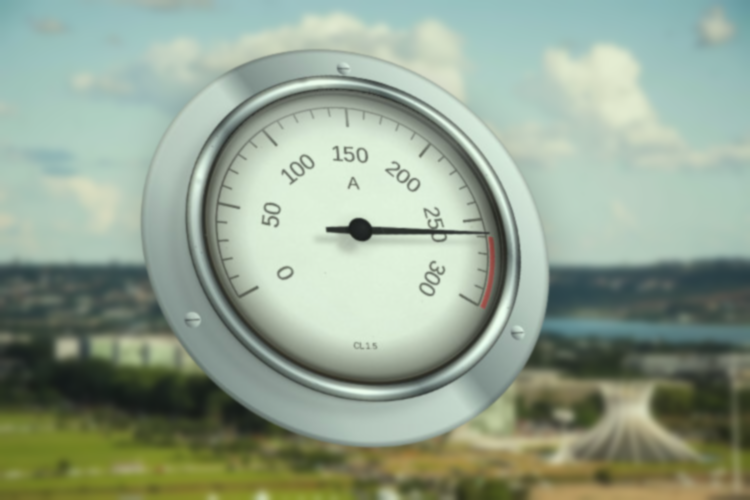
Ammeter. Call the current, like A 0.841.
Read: A 260
